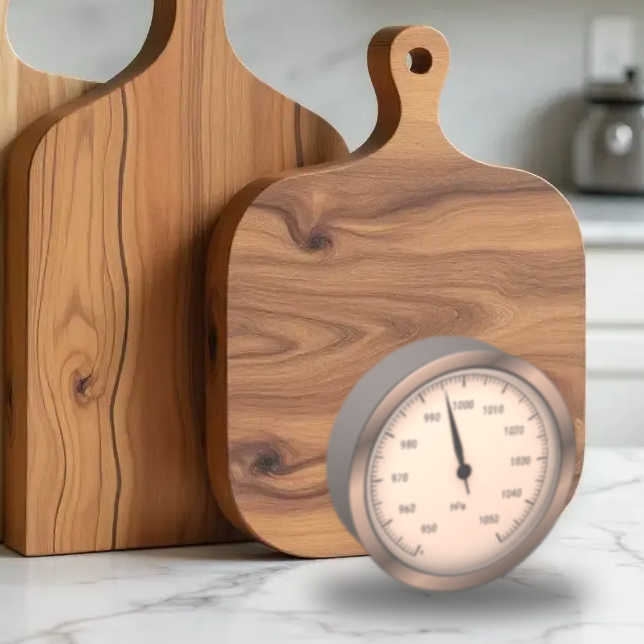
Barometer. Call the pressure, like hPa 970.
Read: hPa 995
